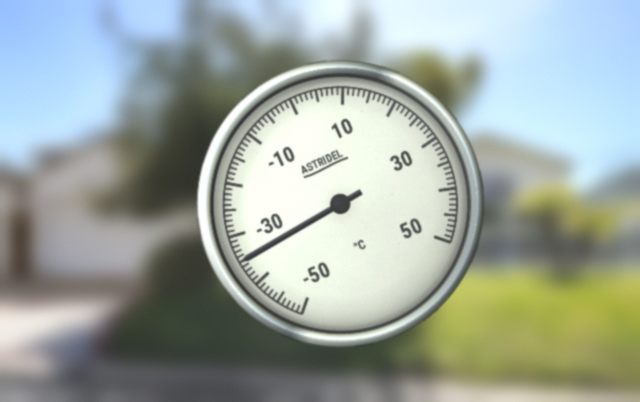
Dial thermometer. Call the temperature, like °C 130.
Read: °C -35
